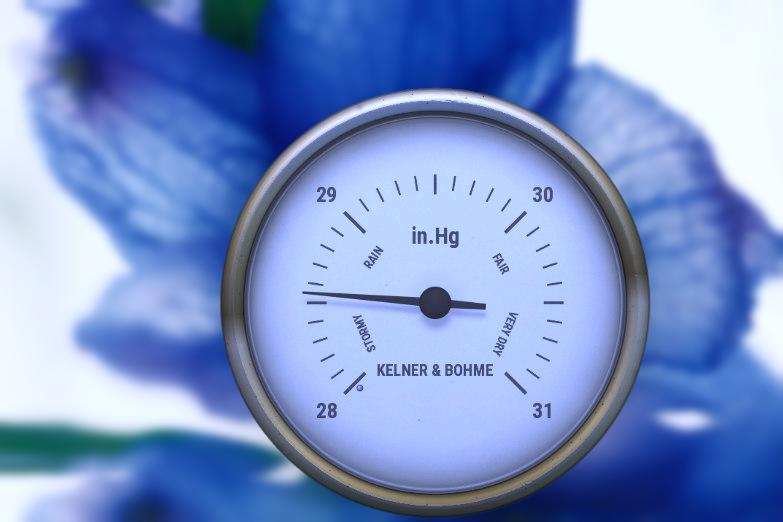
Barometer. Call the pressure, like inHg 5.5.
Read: inHg 28.55
